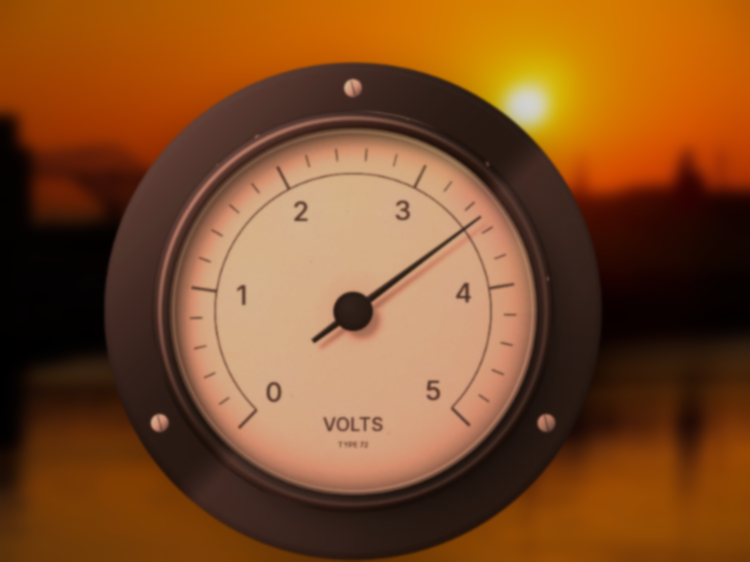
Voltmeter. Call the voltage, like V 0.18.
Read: V 3.5
